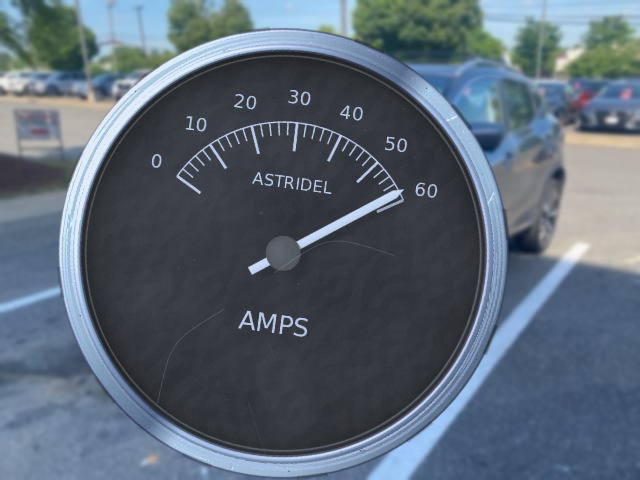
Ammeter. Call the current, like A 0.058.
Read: A 58
